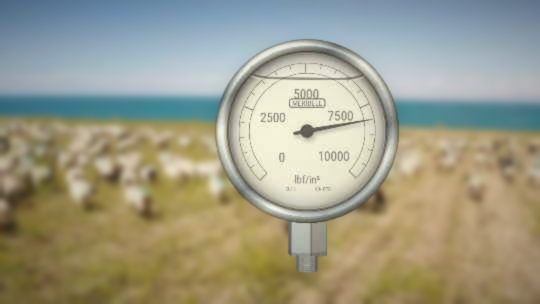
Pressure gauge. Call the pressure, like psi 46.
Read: psi 8000
